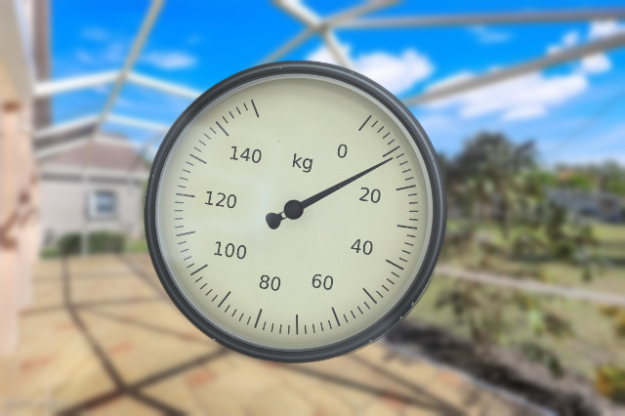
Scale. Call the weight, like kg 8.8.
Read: kg 12
